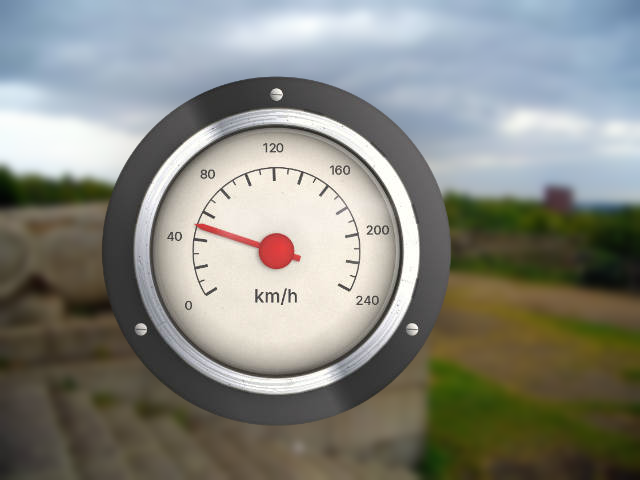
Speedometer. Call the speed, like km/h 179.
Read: km/h 50
